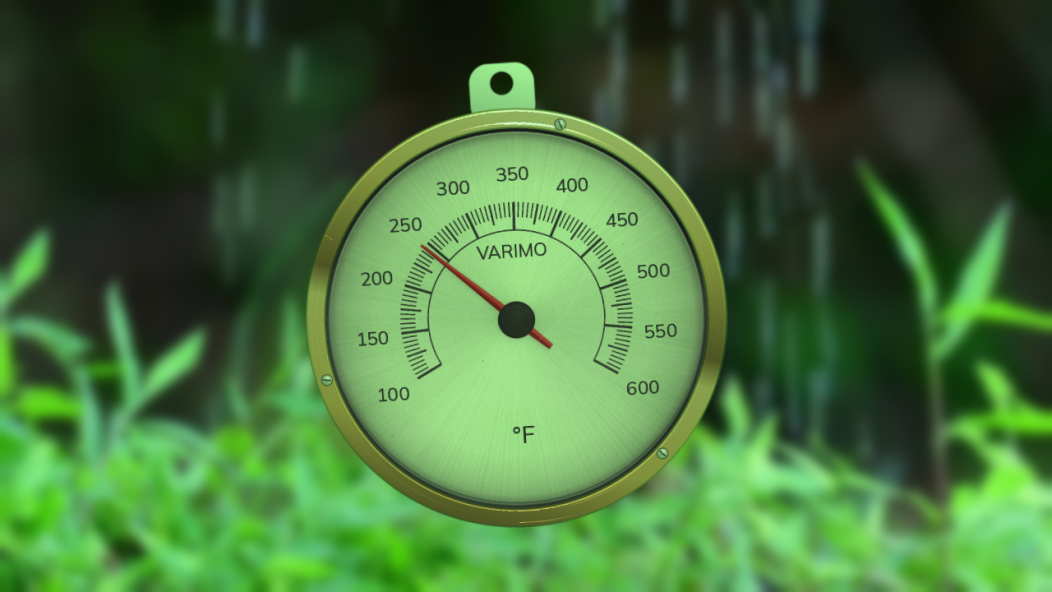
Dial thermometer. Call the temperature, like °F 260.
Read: °F 245
